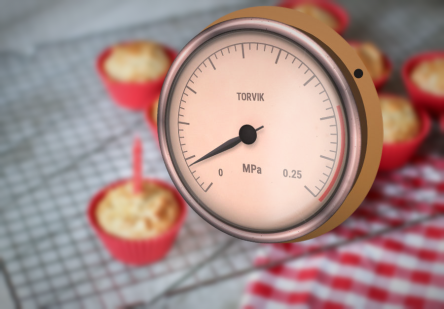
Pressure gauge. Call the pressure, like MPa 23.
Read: MPa 0.02
